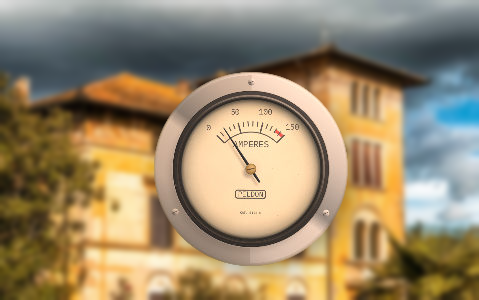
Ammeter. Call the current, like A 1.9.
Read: A 20
